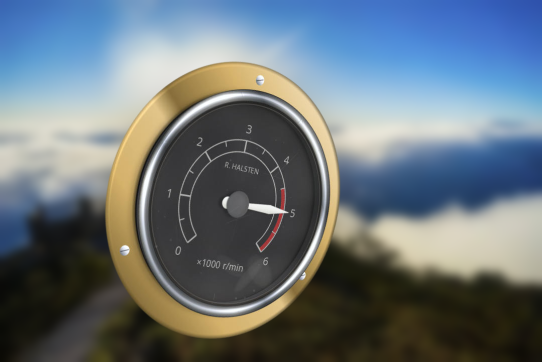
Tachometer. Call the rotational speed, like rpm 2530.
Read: rpm 5000
